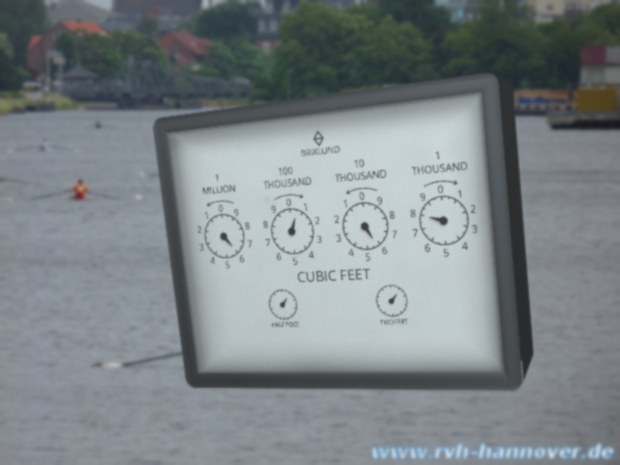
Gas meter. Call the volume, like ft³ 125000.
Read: ft³ 605800
